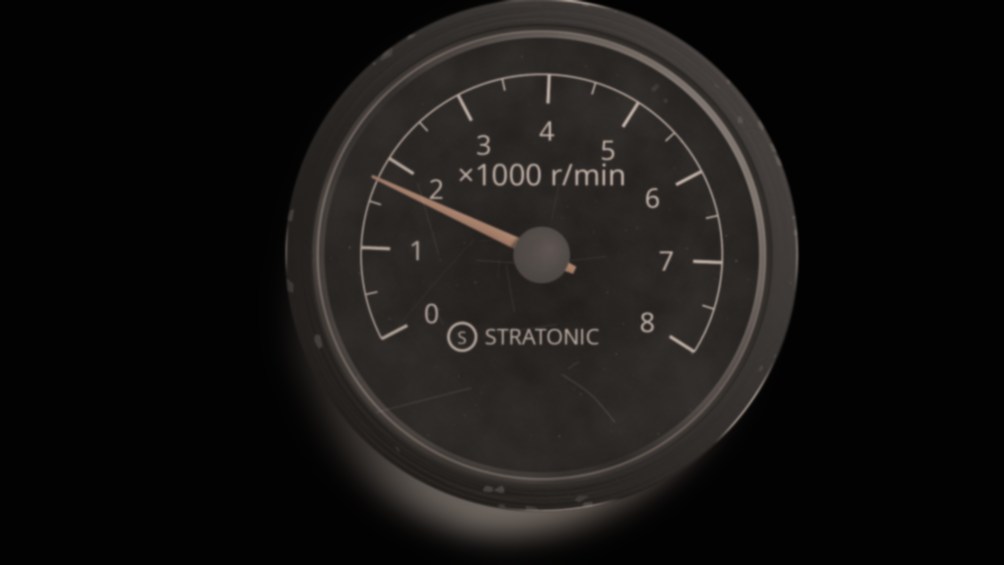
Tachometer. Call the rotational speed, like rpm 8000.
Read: rpm 1750
